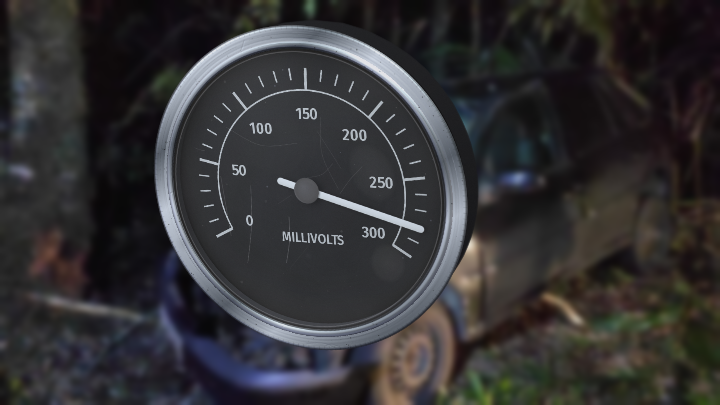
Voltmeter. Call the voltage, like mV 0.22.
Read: mV 280
